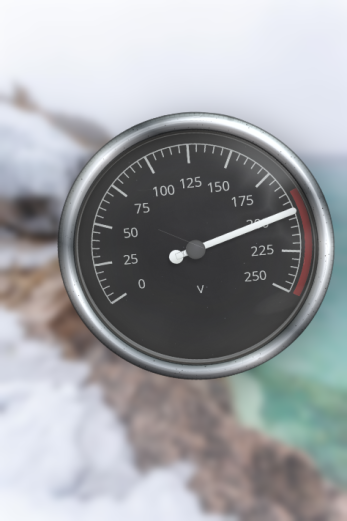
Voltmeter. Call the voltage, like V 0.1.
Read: V 200
